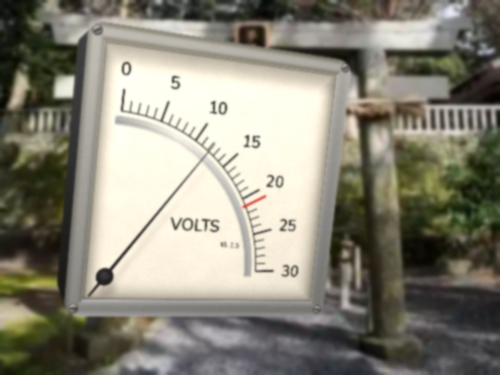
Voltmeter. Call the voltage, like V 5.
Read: V 12
